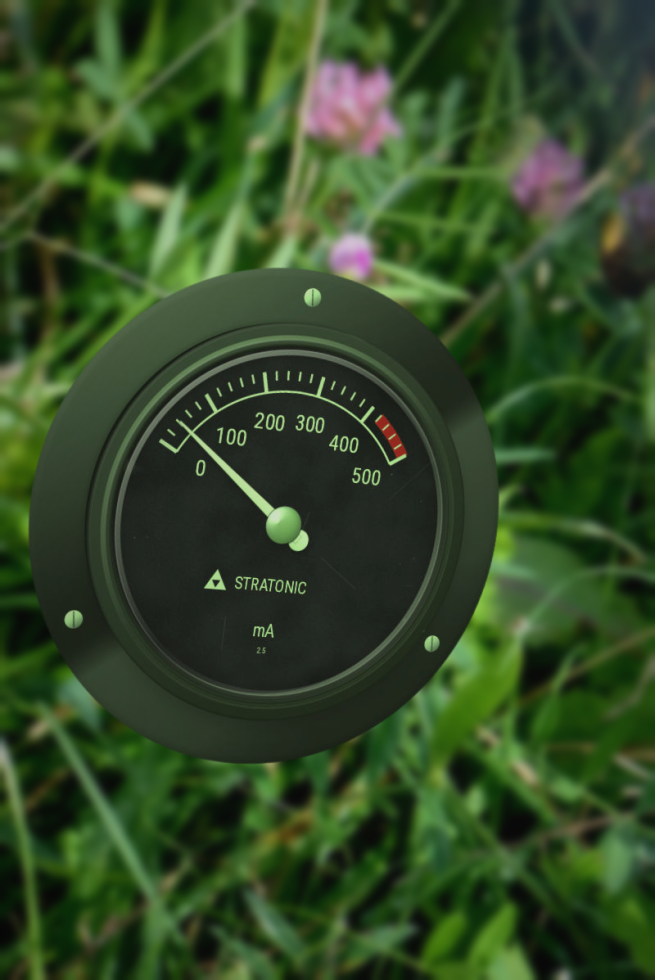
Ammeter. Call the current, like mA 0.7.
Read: mA 40
